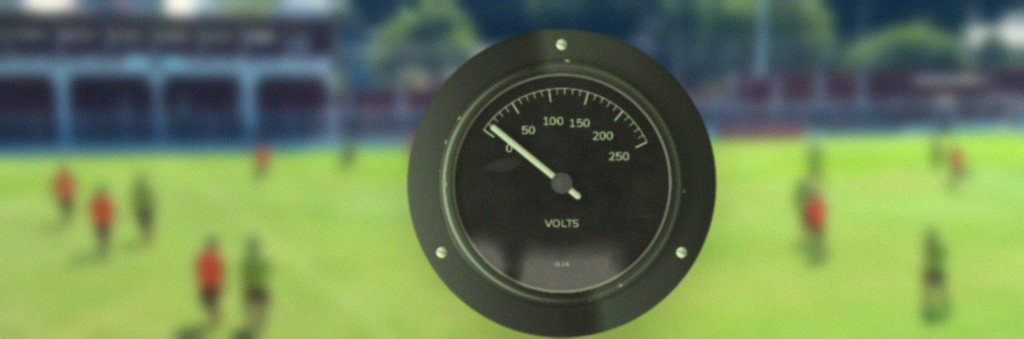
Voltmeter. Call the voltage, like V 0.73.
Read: V 10
